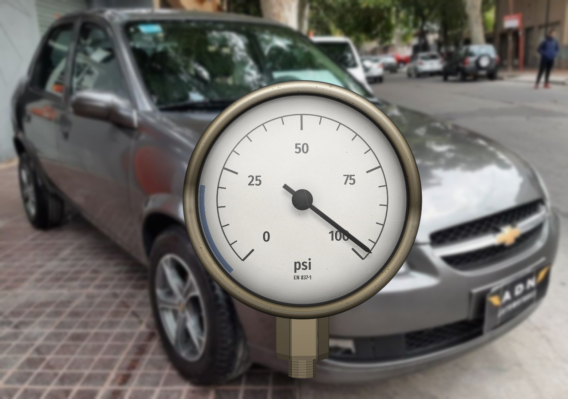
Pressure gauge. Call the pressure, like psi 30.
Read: psi 97.5
